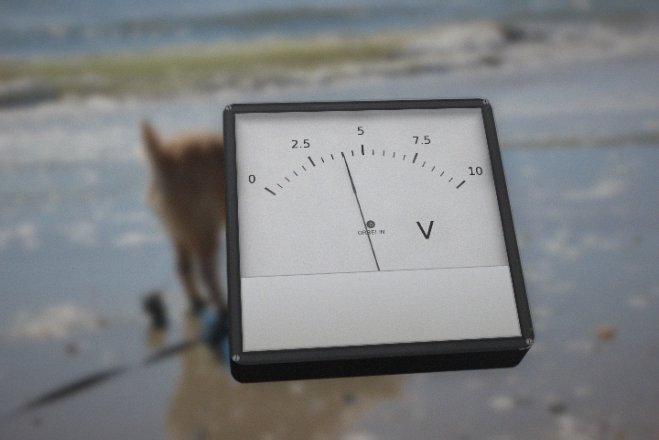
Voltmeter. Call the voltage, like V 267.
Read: V 4
